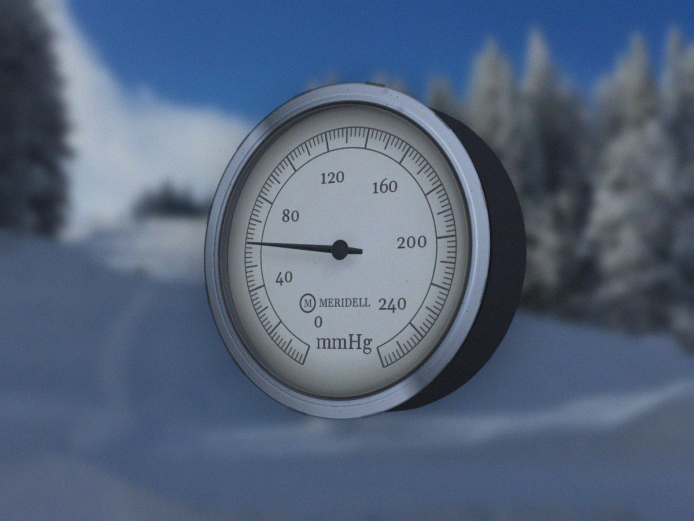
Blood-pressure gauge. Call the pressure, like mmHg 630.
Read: mmHg 60
